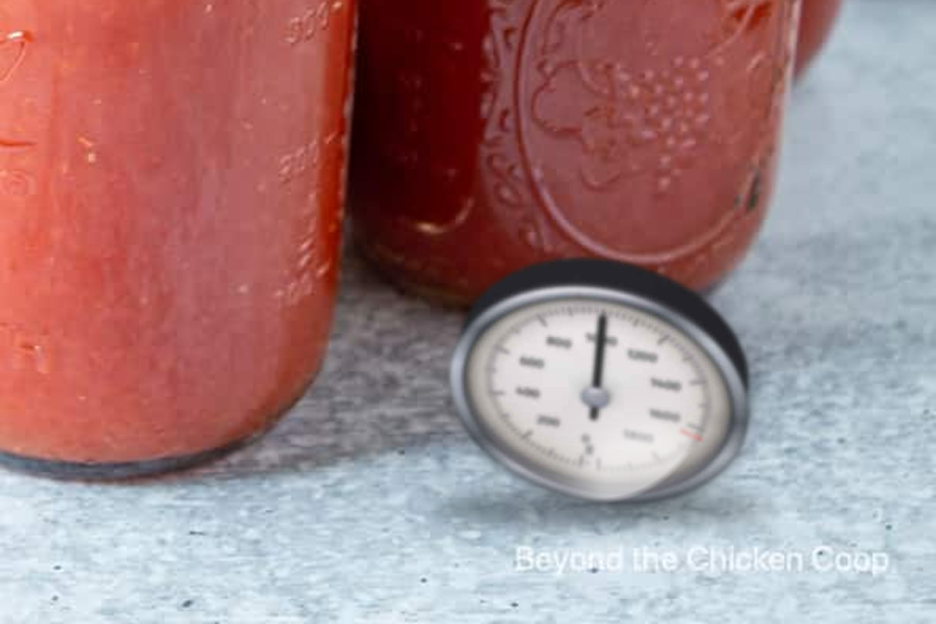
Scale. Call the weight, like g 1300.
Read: g 1000
